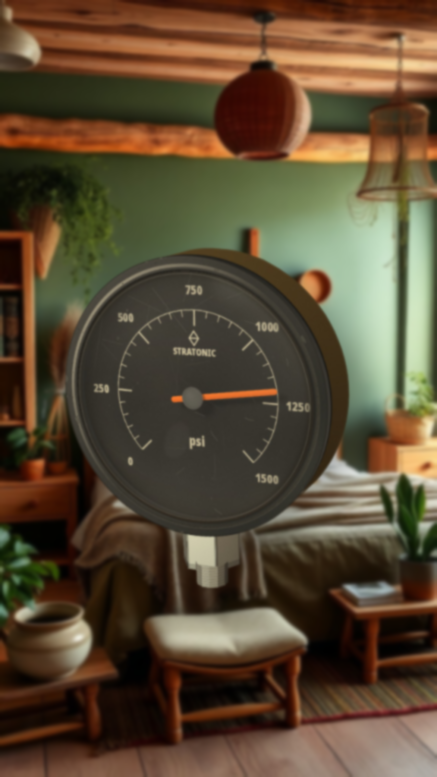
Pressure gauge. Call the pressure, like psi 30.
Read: psi 1200
